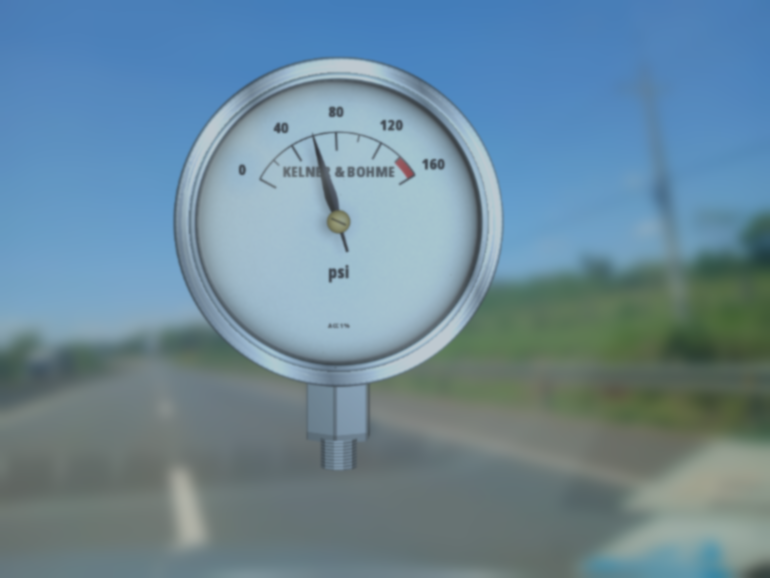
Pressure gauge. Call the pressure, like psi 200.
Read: psi 60
